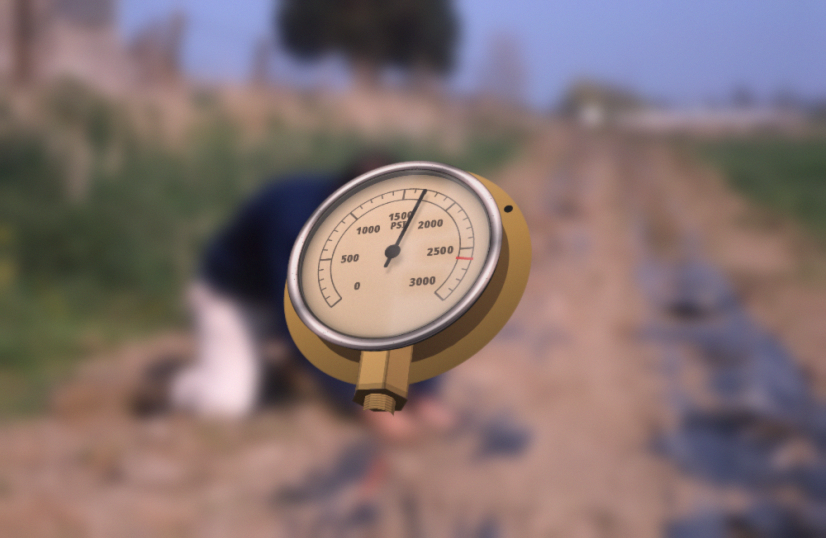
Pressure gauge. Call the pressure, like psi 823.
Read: psi 1700
